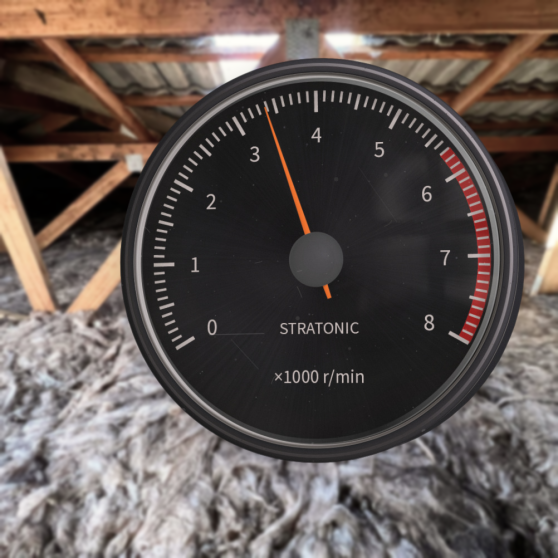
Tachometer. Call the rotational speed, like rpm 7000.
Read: rpm 3400
